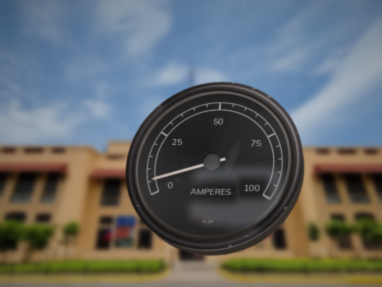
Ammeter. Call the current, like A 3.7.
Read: A 5
